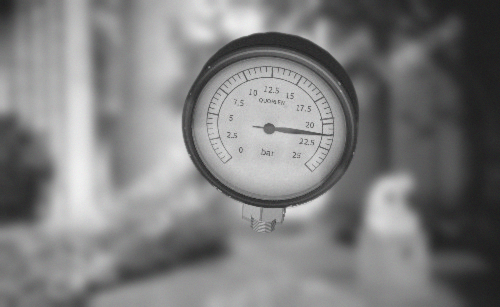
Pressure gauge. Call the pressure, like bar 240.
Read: bar 21
